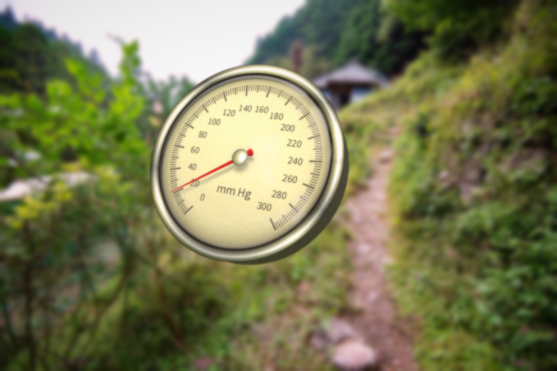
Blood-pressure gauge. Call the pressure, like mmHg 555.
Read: mmHg 20
